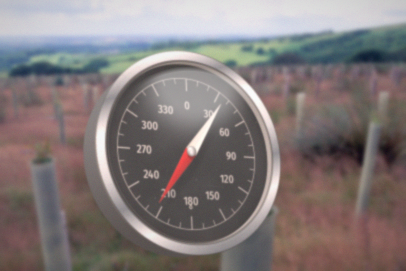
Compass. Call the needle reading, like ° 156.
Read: ° 215
